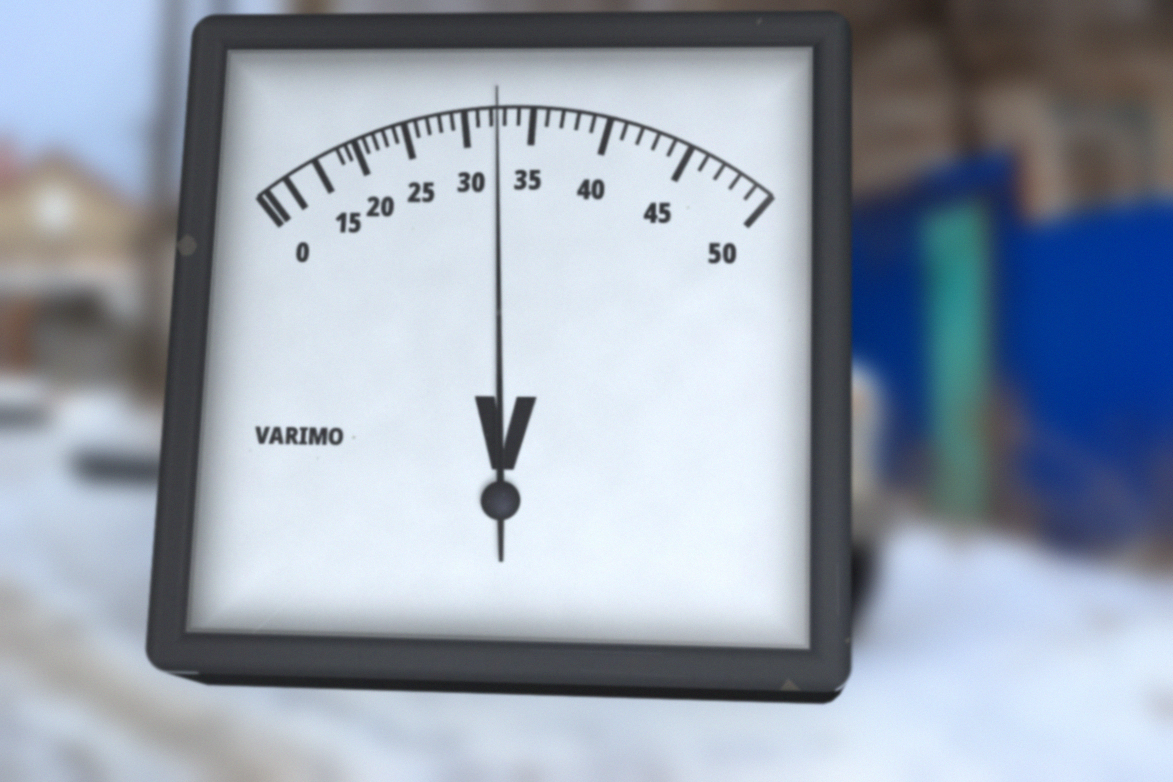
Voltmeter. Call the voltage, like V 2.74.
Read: V 32.5
